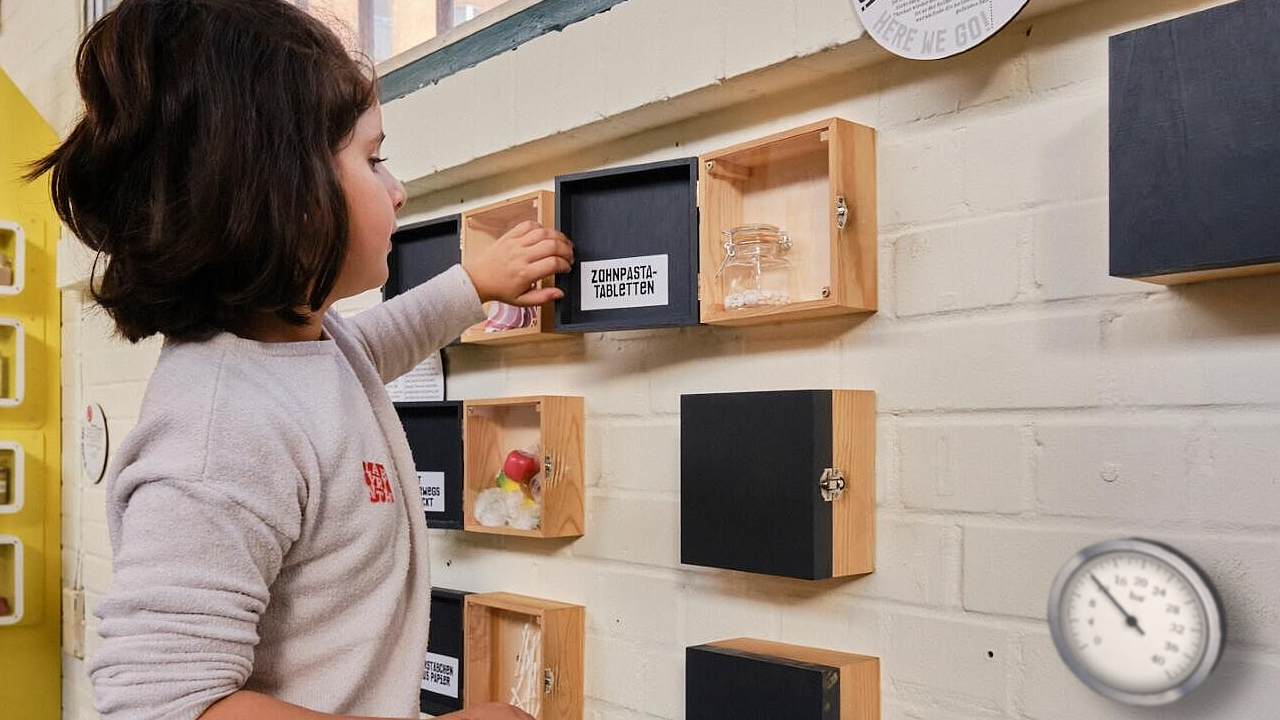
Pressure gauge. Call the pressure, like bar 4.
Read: bar 12
